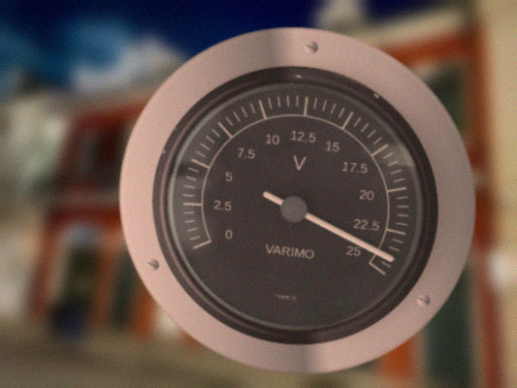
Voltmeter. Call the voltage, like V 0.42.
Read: V 24
